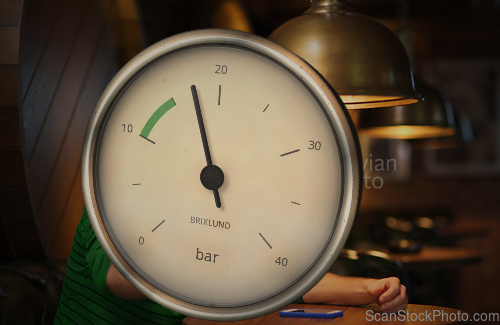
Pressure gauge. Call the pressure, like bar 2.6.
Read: bar 17.5
